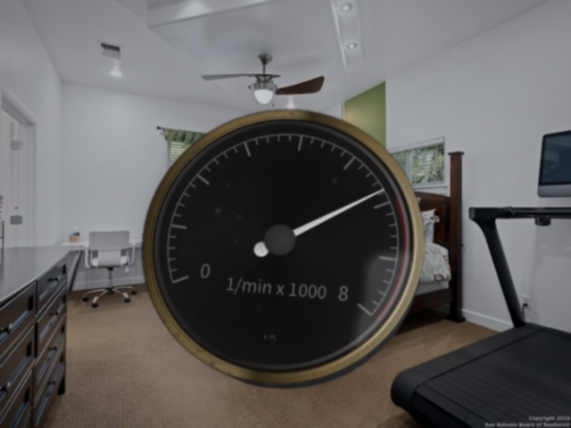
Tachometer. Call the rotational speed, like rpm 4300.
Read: rpm 5800
